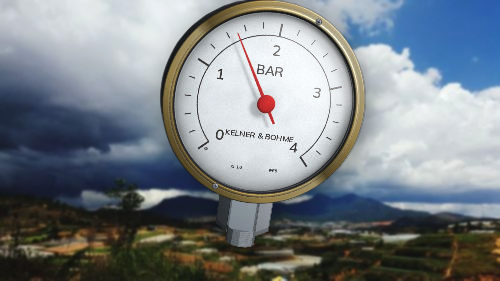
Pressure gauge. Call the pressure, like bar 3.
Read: bar 1.5
